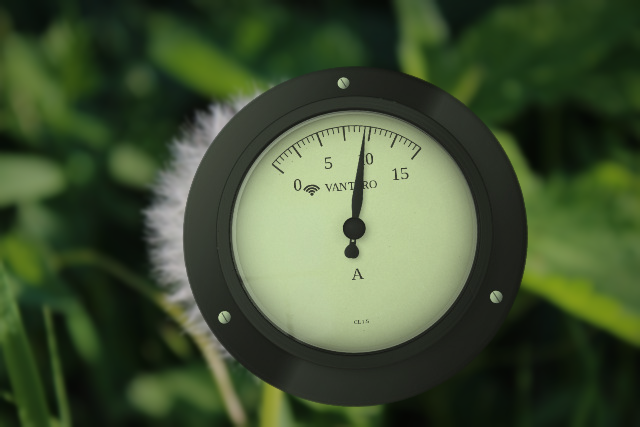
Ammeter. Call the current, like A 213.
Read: A 9.5
